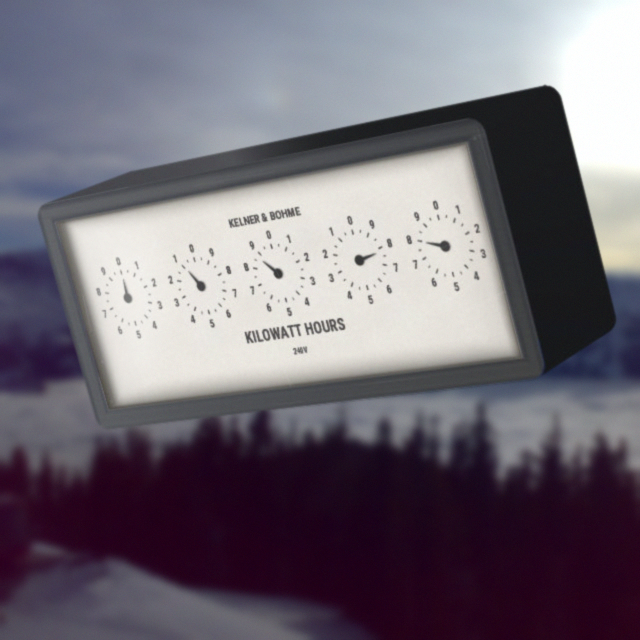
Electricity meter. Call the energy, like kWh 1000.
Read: kWh 878
